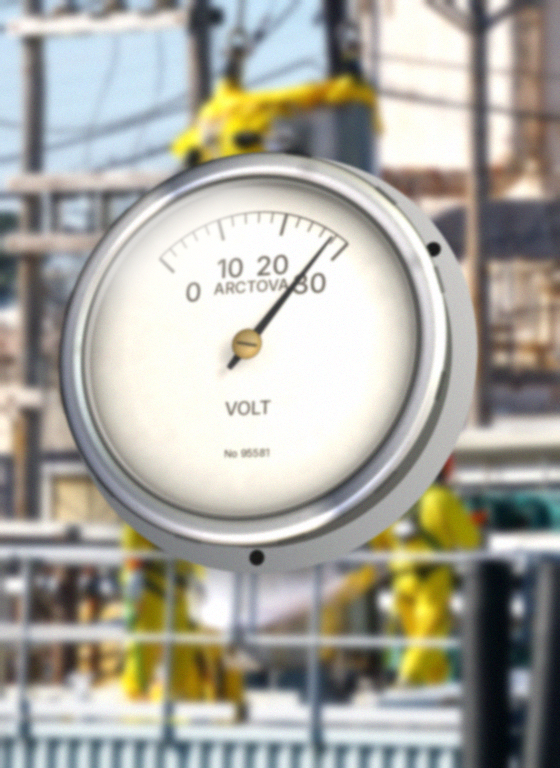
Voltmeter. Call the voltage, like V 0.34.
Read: V 28
